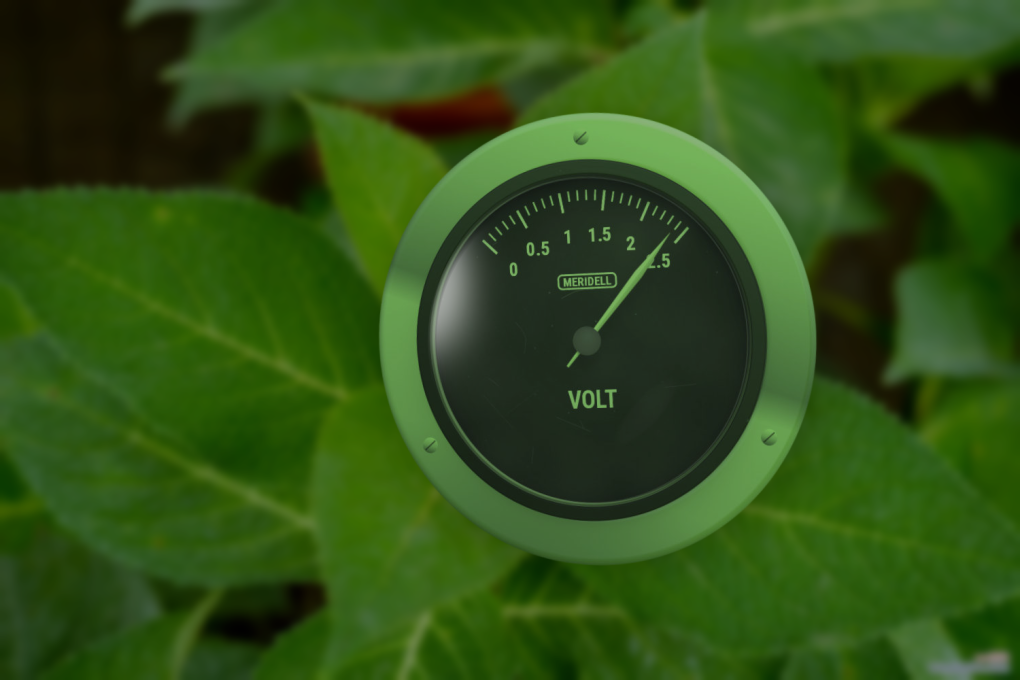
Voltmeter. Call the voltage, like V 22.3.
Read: V 2.4
